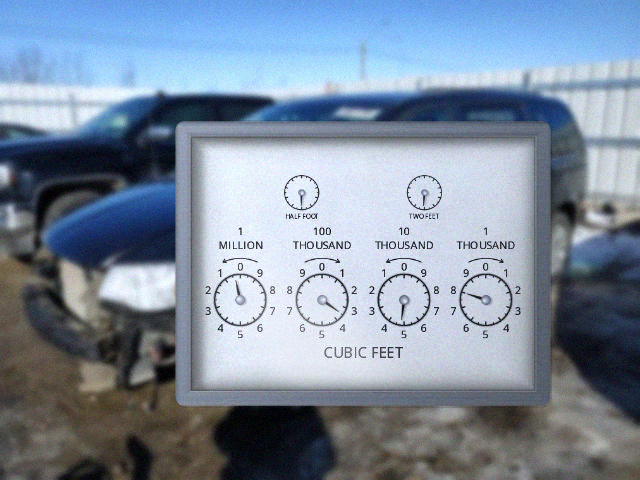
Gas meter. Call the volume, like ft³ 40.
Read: ft³ 34800
